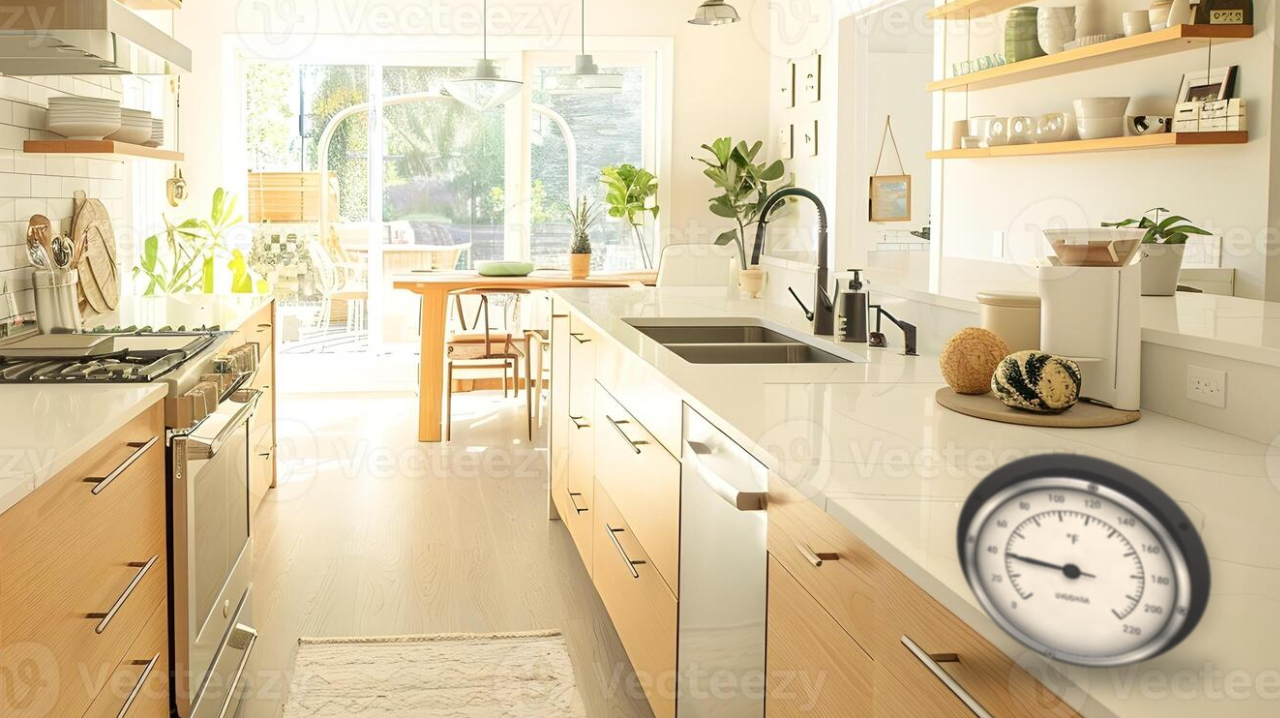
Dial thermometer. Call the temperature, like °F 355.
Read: °F 40
